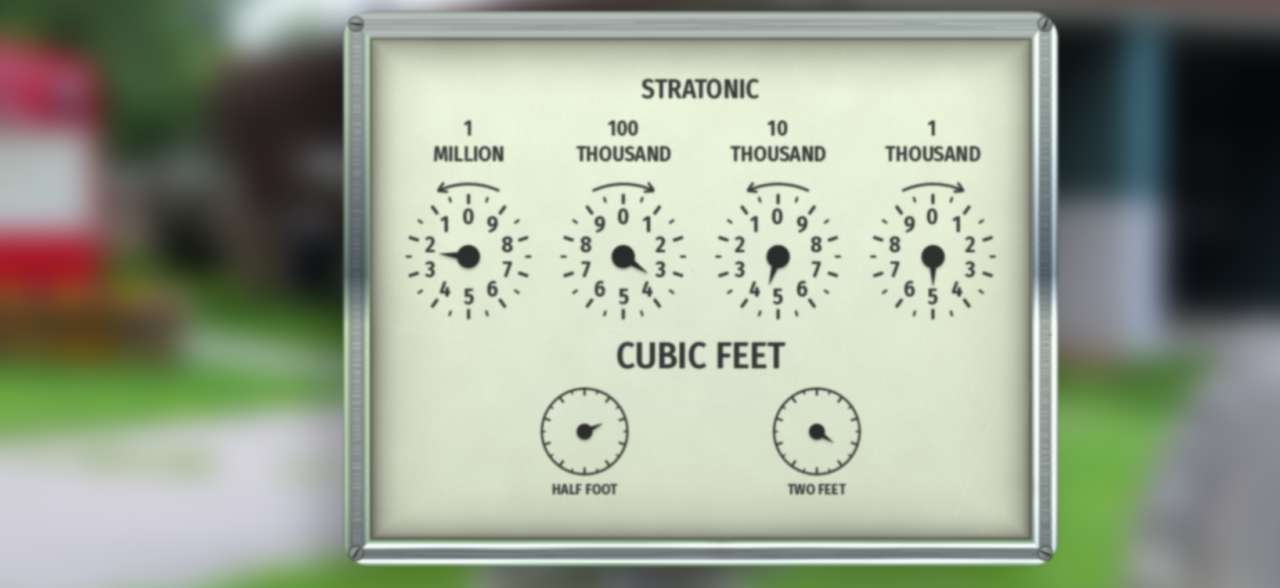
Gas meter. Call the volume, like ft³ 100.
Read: ft³ 234500
